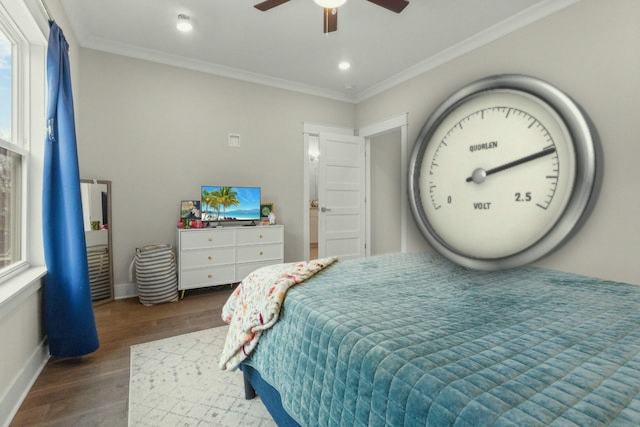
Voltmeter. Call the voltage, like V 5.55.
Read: V 2.05
